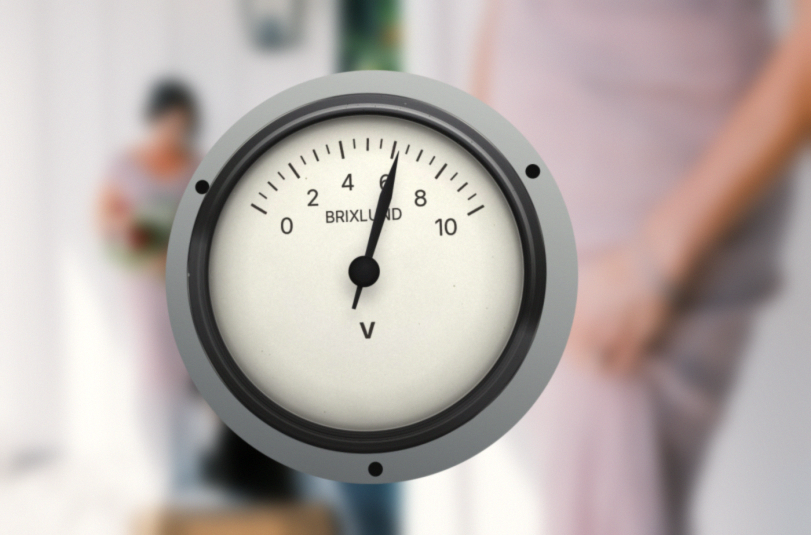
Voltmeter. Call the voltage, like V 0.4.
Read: V 6.25
